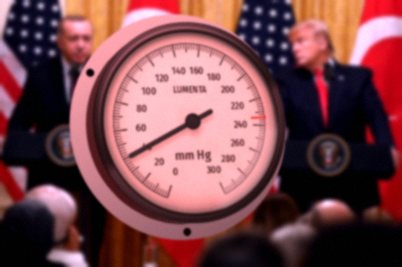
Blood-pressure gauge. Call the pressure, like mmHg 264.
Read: mmHg 40
